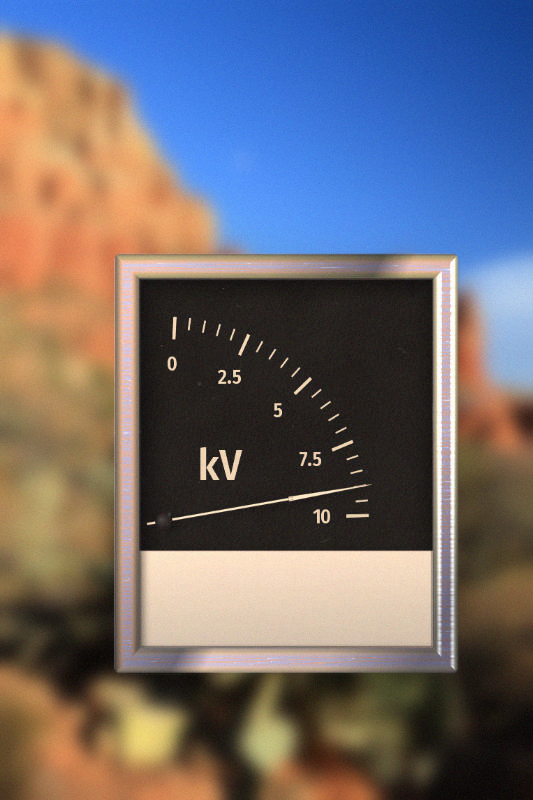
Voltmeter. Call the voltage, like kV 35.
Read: kV 9
